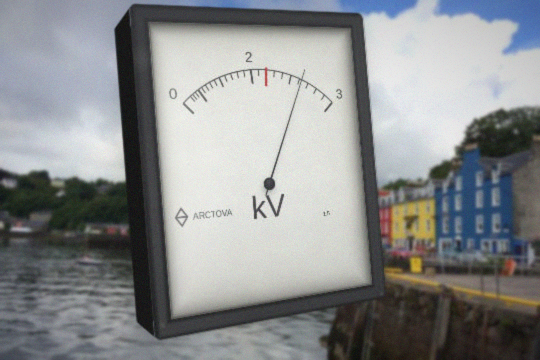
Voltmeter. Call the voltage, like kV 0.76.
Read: kV 2.6
